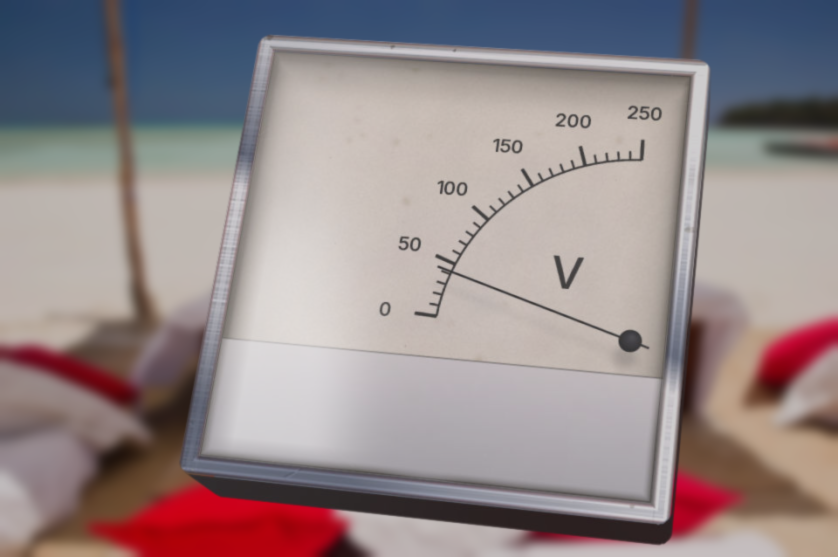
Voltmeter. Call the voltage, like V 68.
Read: V 40
